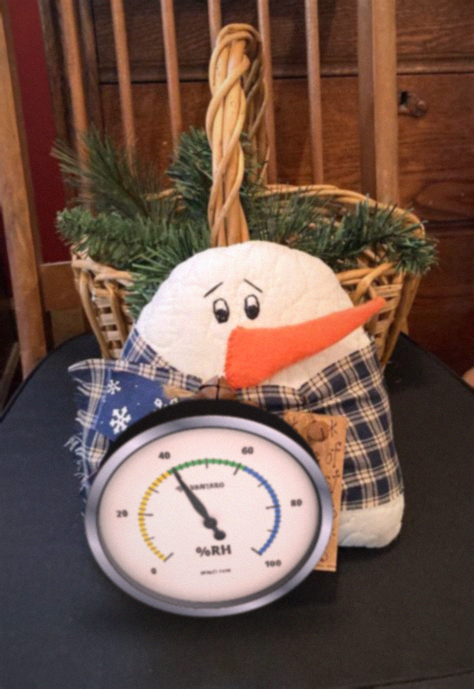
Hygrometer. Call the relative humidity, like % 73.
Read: % 40
